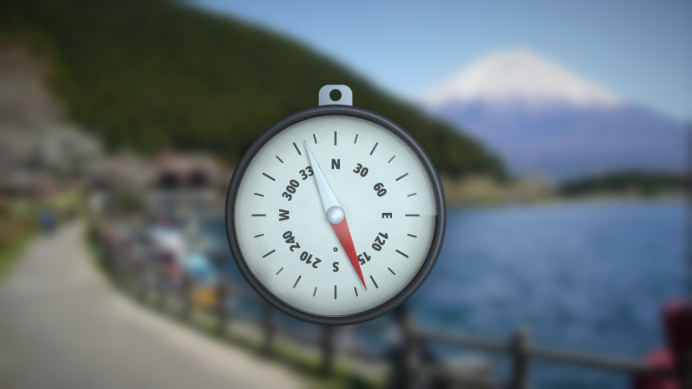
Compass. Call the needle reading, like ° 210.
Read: ° 157.5
